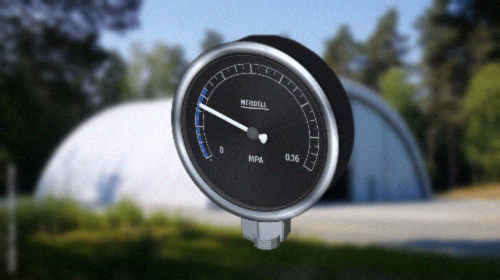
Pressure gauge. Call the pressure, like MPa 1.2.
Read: MPa 0.035
